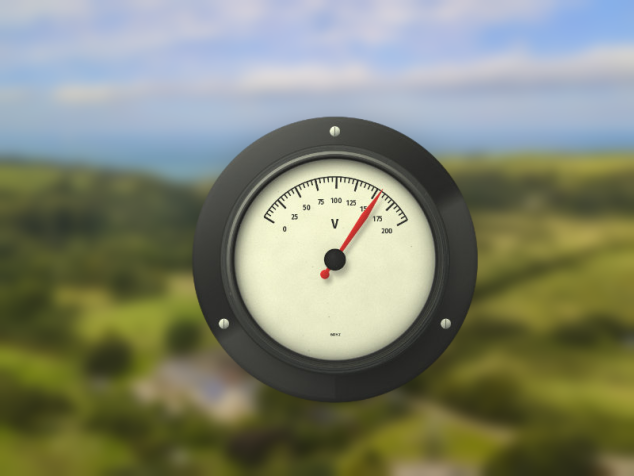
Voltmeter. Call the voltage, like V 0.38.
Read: V 155
